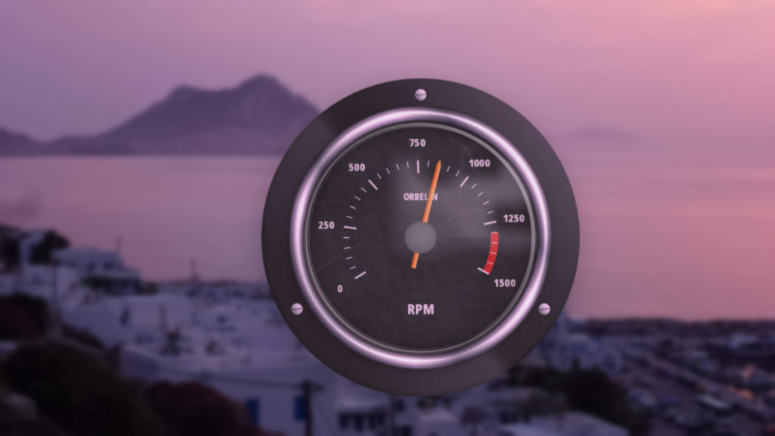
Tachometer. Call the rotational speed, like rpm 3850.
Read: rpm 850
